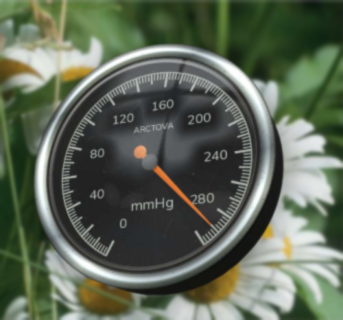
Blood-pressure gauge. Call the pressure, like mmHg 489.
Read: mmHg 290
